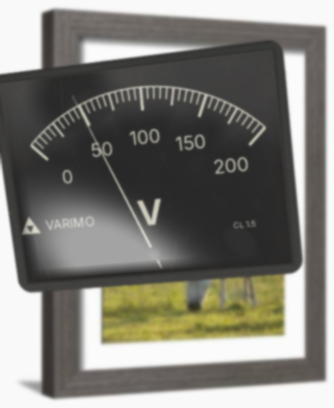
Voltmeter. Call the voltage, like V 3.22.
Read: V 50
